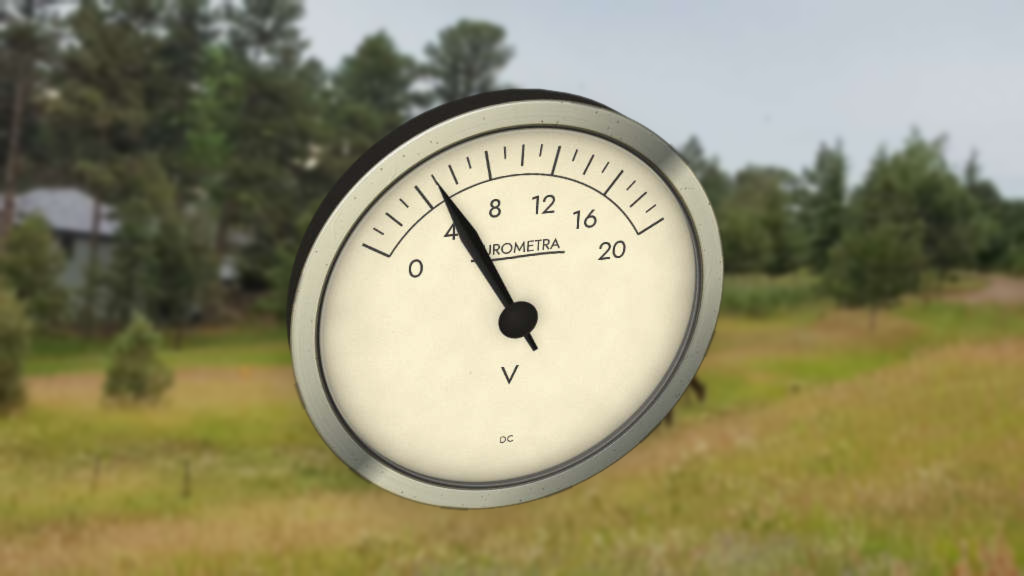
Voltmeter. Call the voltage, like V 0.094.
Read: V 5
